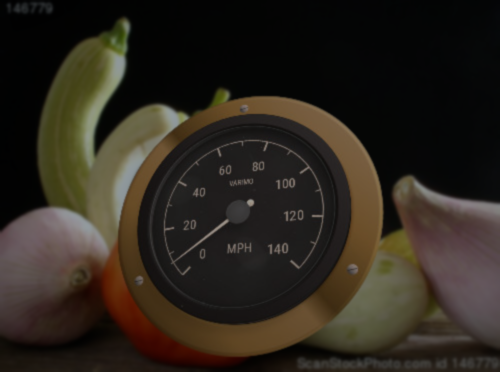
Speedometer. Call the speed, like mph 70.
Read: mph 5
